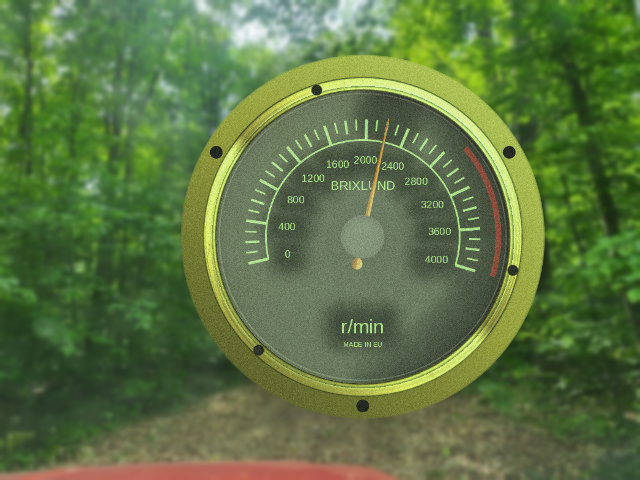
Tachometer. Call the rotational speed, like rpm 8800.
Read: rpm 2200
